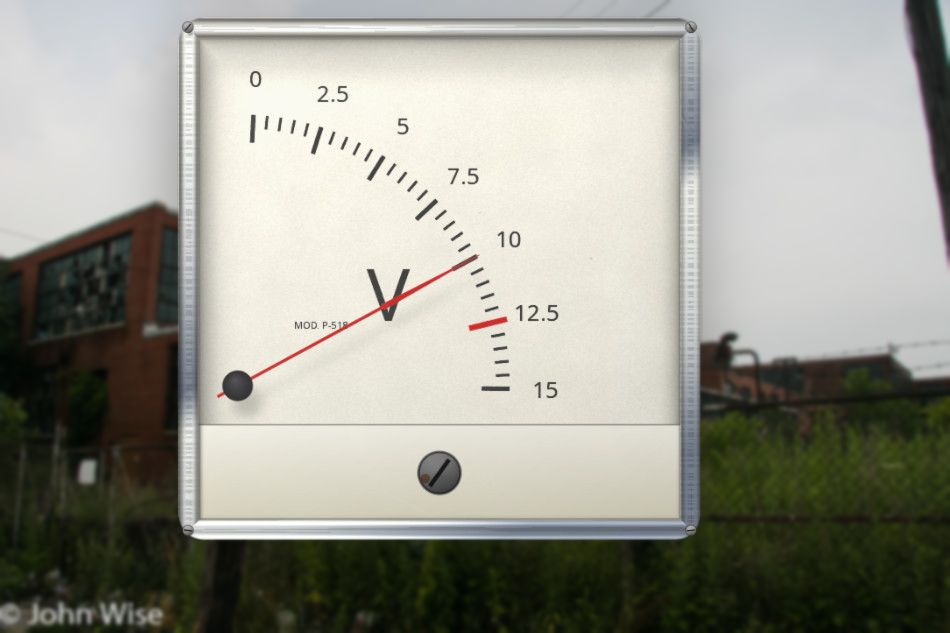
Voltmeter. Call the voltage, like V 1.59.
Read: V 10
